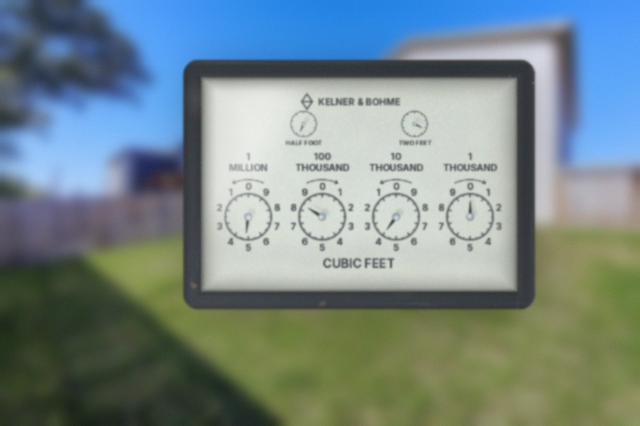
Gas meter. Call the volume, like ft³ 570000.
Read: ft³ 484000
